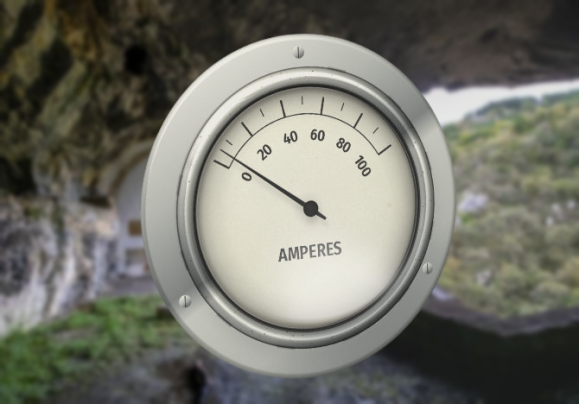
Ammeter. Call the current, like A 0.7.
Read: A 5
